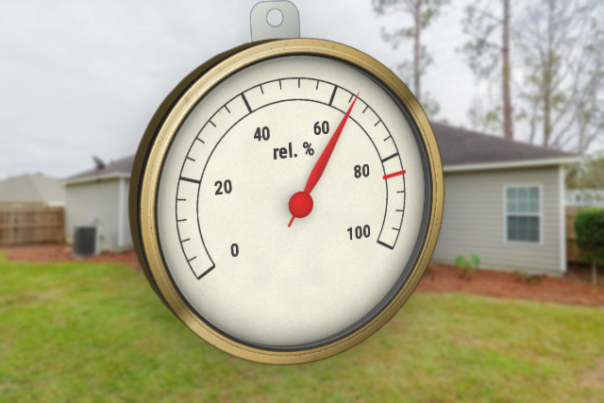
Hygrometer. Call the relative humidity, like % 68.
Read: % 64
